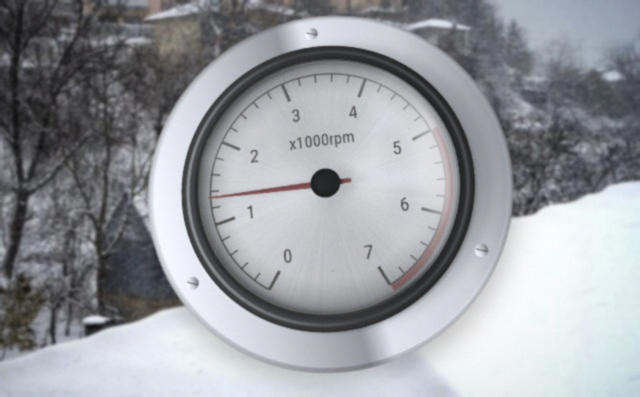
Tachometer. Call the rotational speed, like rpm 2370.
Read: rpm 1300
